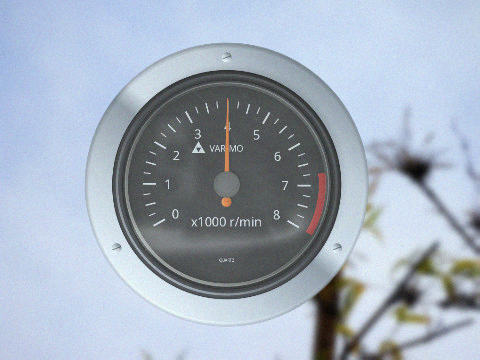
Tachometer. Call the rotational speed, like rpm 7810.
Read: rpm 4000
